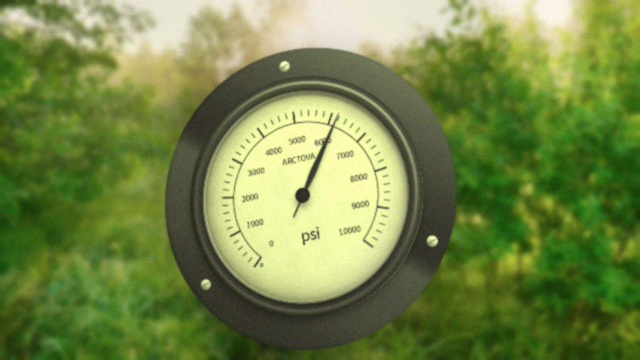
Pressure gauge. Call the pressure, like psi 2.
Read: psi 6200
